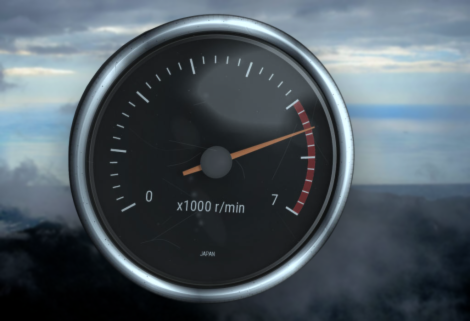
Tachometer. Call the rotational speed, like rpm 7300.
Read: rpm 5500
